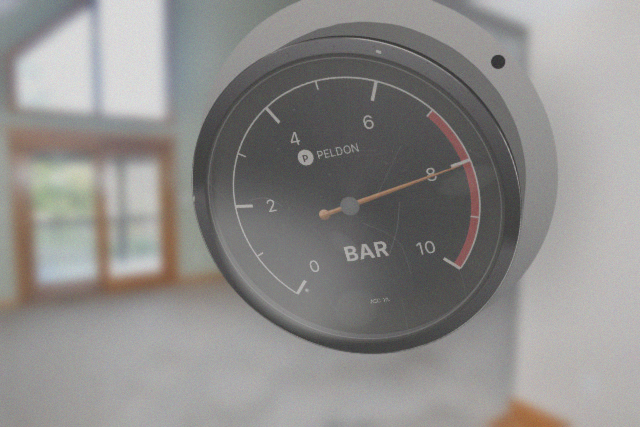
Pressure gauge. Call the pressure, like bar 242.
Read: bar 8
